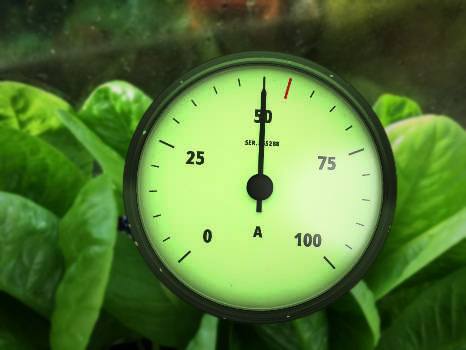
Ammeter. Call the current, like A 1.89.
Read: A 50
